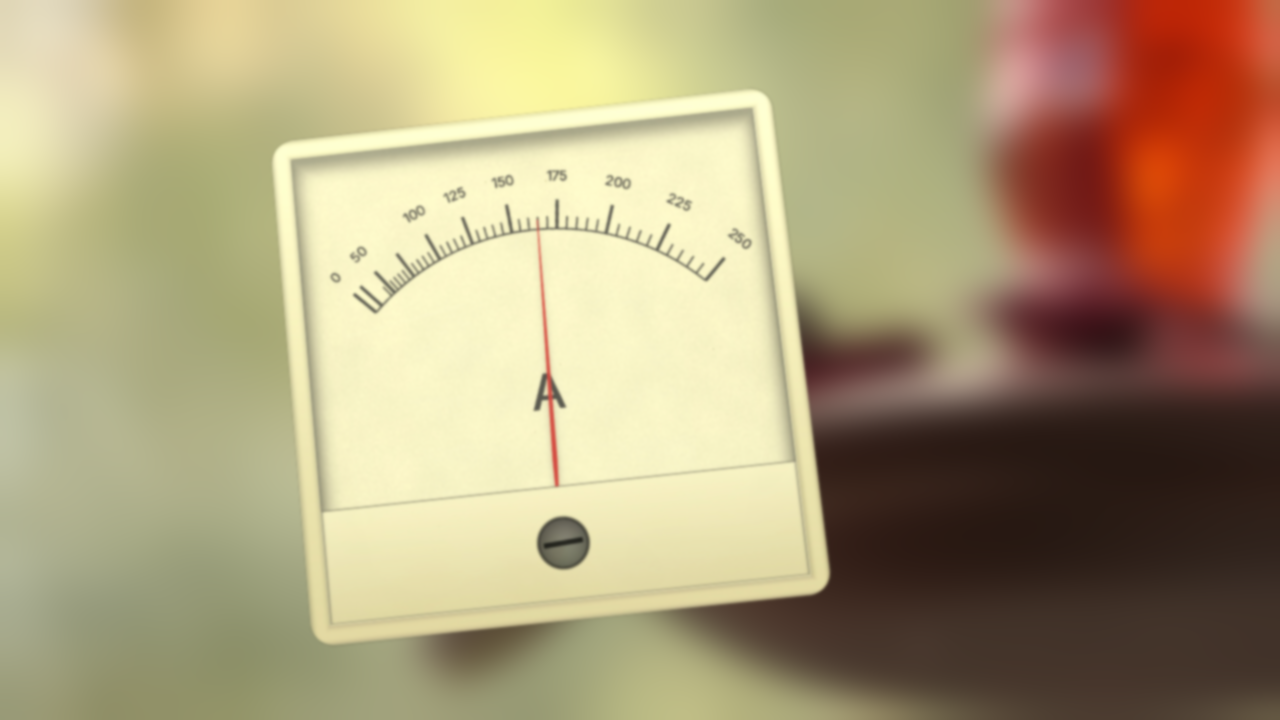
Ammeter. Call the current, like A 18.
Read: A 165
